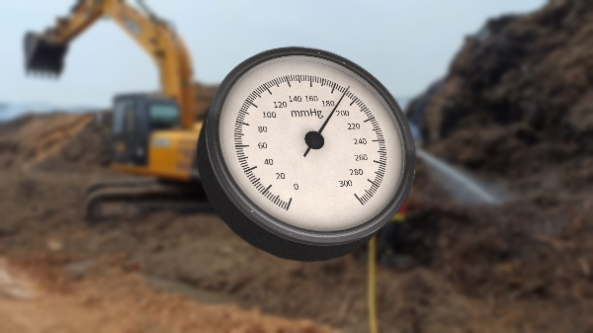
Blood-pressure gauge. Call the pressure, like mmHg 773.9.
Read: mmHg 190
